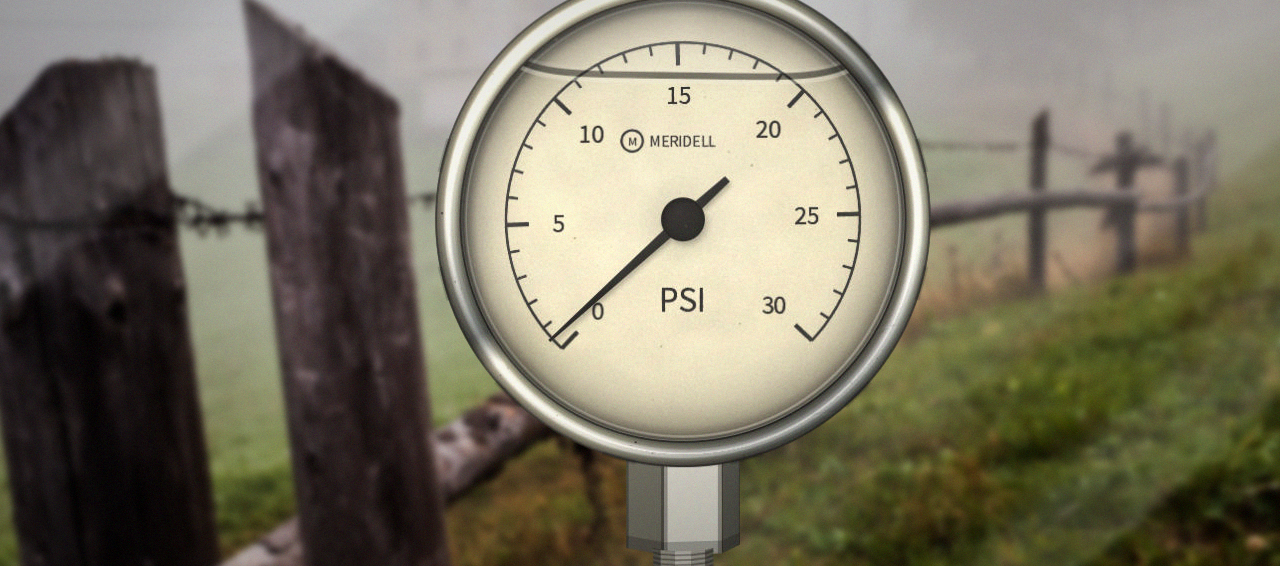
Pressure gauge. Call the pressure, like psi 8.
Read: psi 0.5
